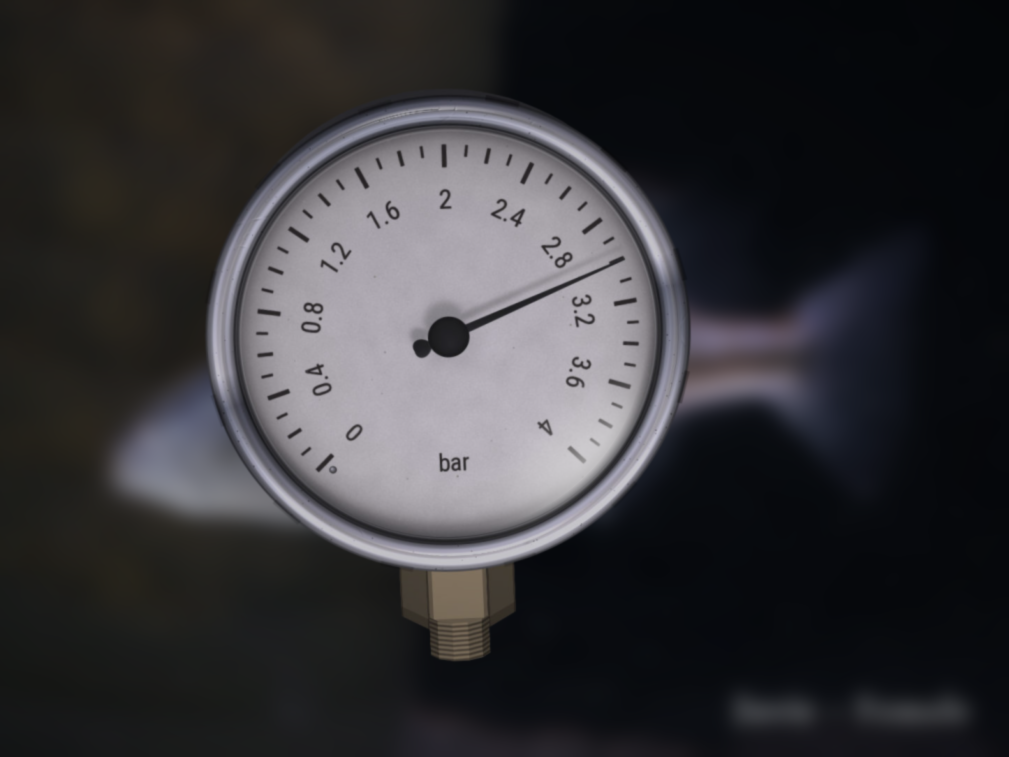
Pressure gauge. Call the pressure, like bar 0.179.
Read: bar 3
